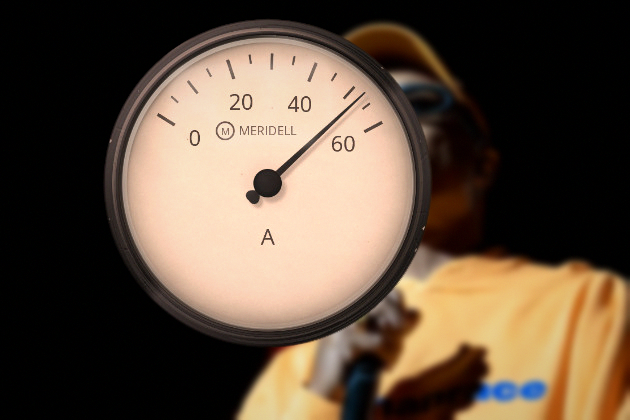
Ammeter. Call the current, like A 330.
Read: A 52.5
